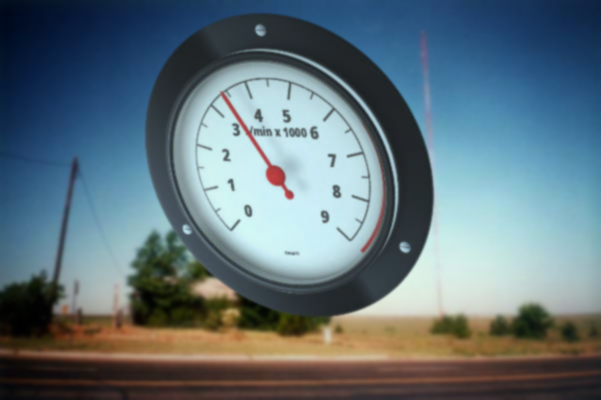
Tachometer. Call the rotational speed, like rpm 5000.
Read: rpm 3500
